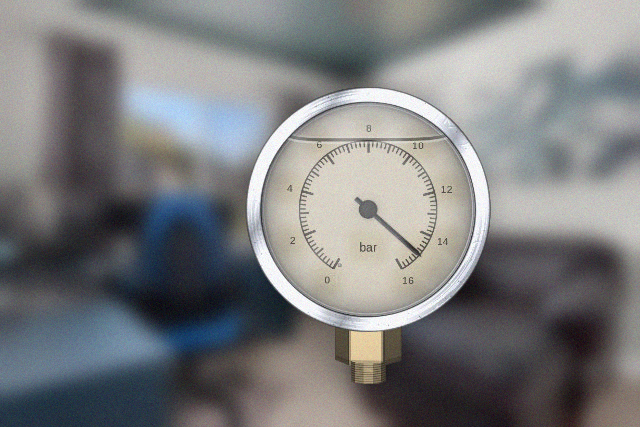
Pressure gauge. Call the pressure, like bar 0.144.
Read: bar 15
